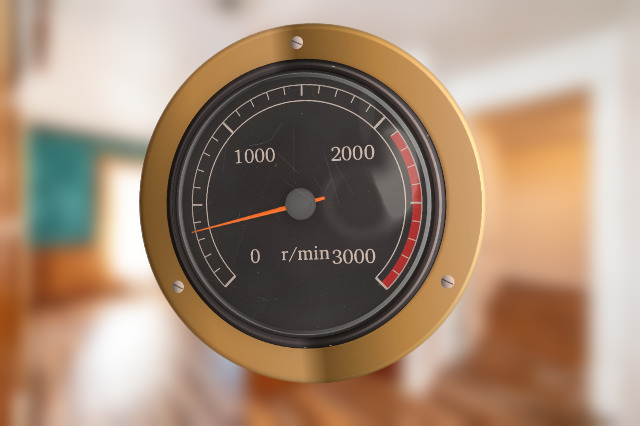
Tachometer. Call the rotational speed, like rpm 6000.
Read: rpm 350
